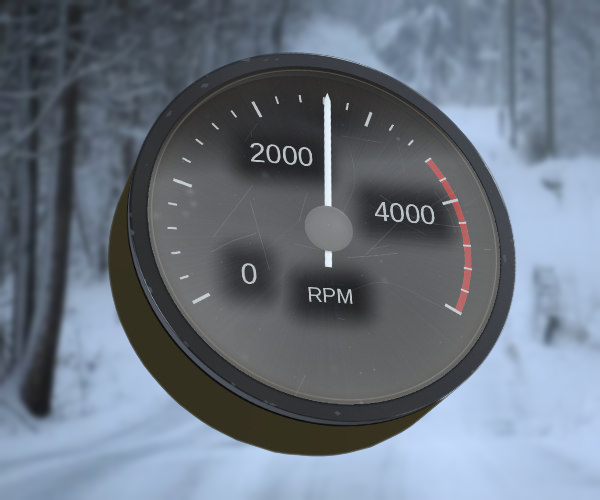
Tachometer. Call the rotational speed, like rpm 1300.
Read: rpm 2600
